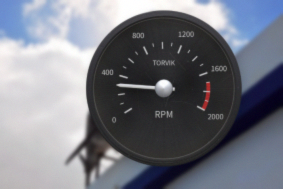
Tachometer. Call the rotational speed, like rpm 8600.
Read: rpm 300
